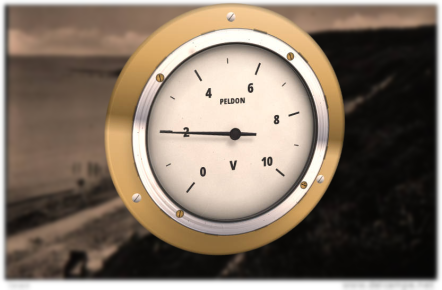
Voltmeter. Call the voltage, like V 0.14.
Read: V 2
